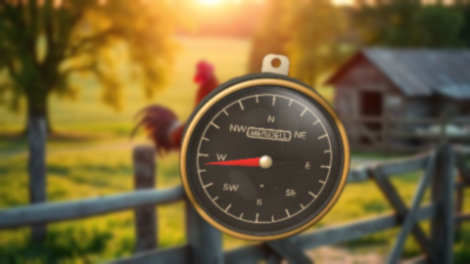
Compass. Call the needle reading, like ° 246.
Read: ° 262.5
